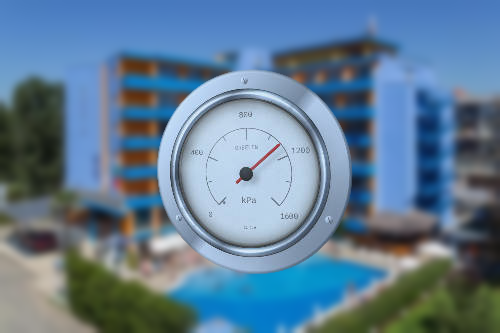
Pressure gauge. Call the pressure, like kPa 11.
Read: kPa 1100
